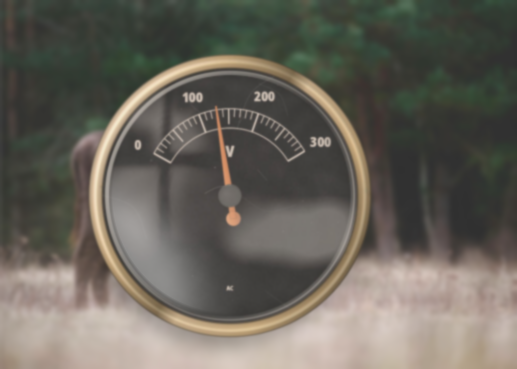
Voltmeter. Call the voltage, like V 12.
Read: V 130
